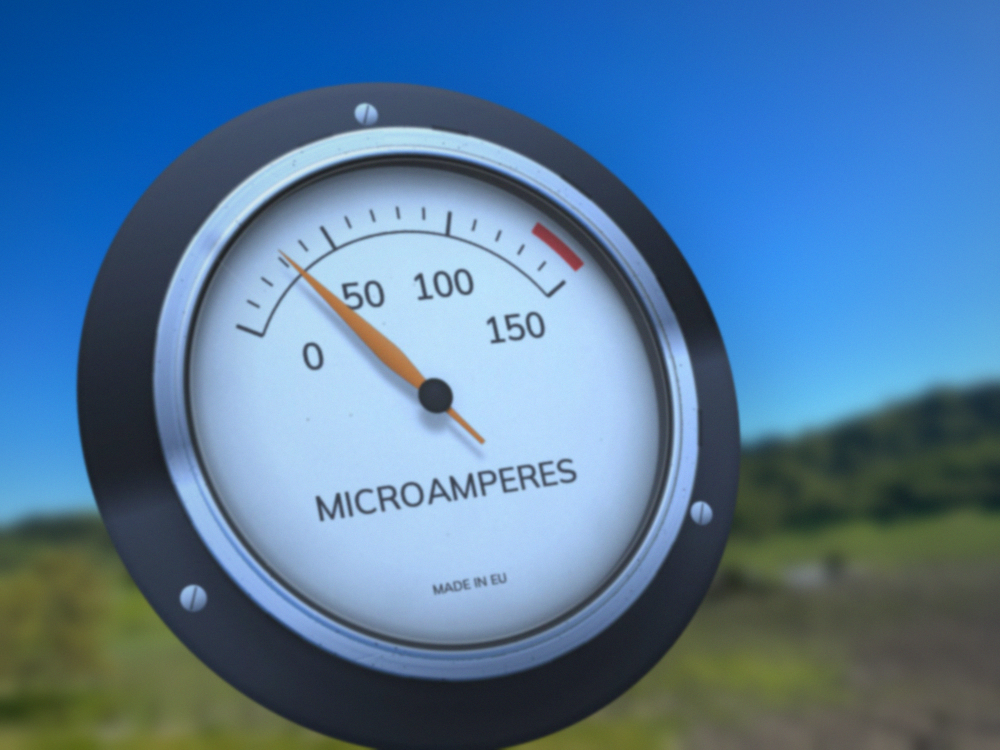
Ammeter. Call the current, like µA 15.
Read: µA 30
